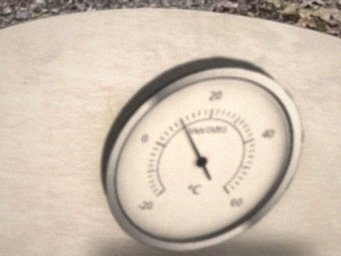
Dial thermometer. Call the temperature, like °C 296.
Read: °C 10
